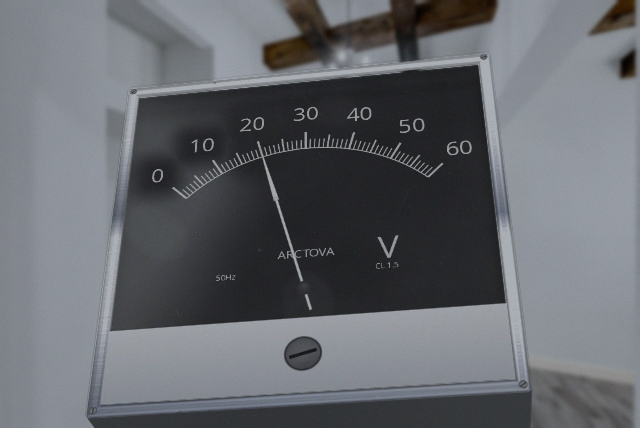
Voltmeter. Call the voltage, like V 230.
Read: V 20
